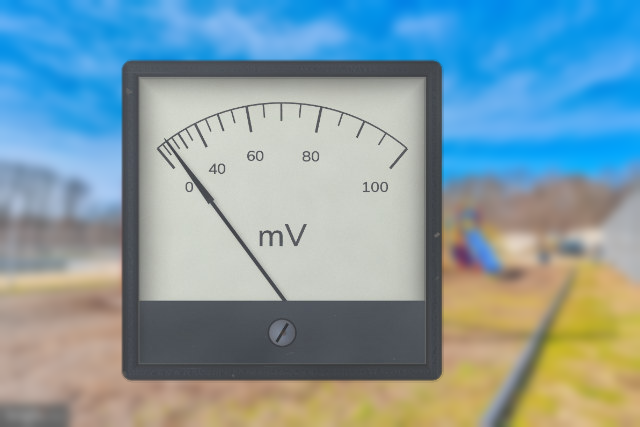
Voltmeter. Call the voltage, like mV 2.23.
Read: mV 20
